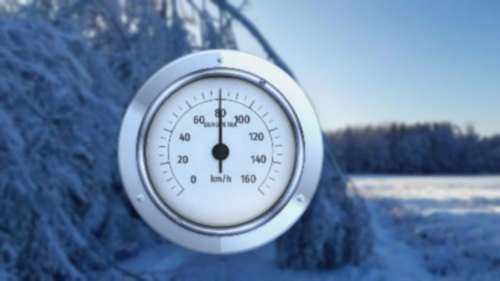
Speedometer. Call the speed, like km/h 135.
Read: km/h 80
